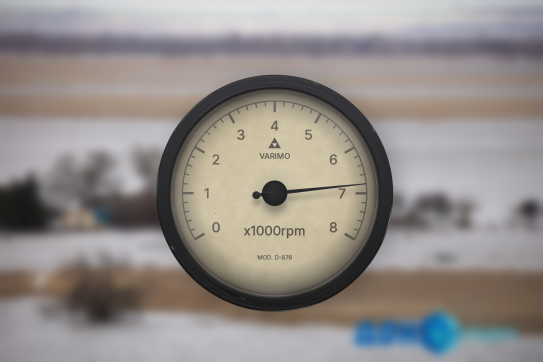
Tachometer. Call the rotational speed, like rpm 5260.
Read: rpm 6800
